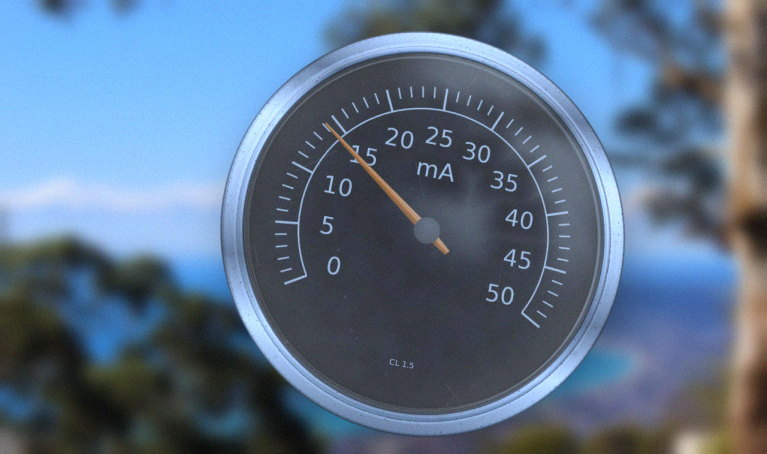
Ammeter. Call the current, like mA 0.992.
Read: mA 14
